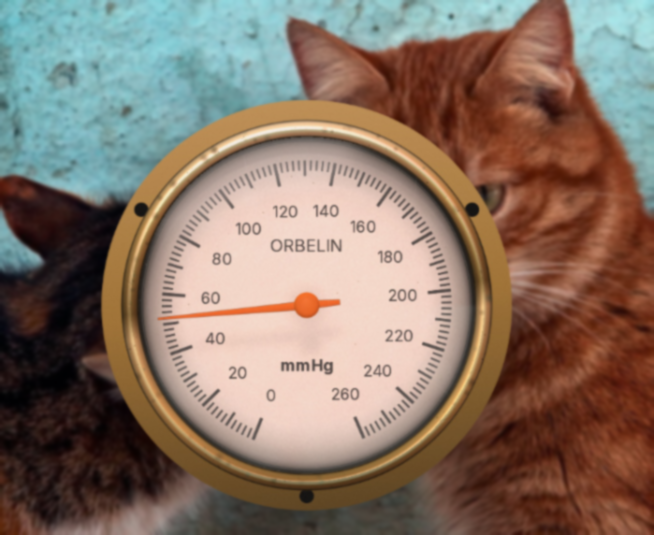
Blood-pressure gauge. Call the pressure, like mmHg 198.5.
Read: mmHg 52
